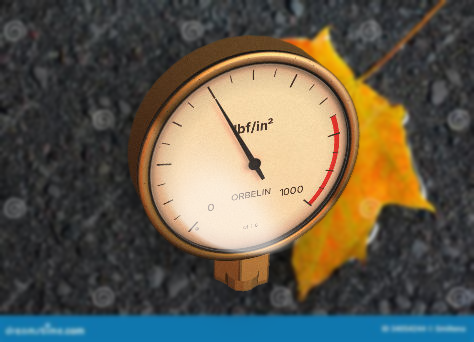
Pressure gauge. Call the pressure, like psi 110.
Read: psi 400
